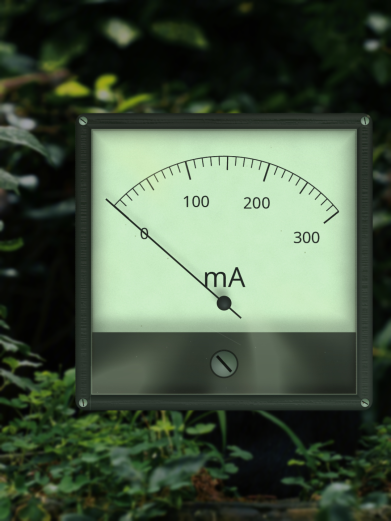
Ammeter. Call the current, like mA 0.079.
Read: mA 0
